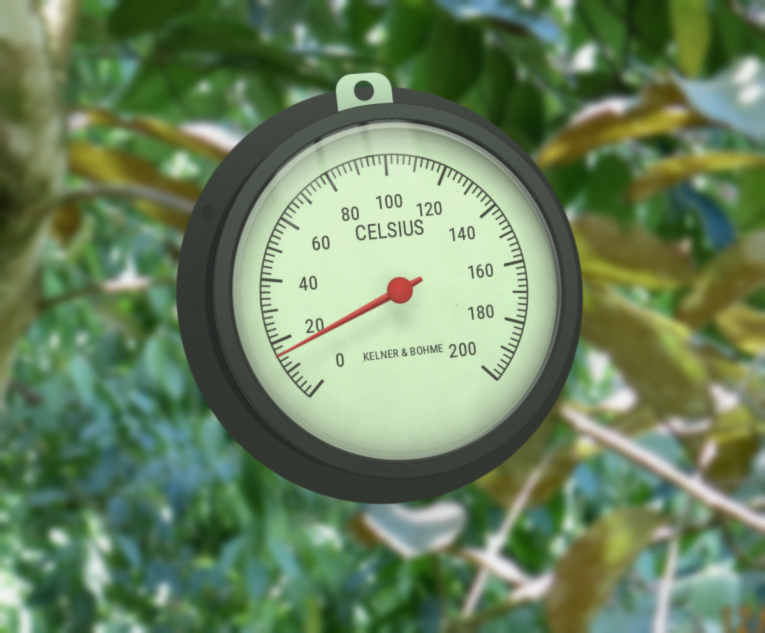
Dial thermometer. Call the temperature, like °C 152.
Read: °C 16
